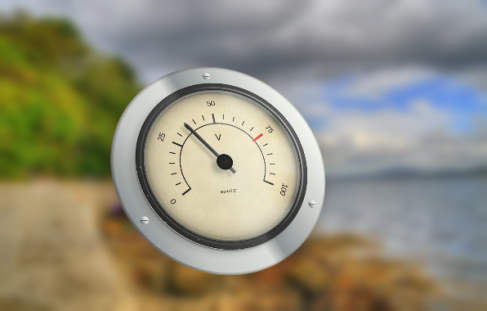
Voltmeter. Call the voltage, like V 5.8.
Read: V 35
